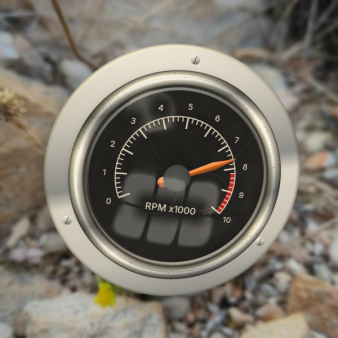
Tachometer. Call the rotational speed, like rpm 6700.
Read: rpm 7600
